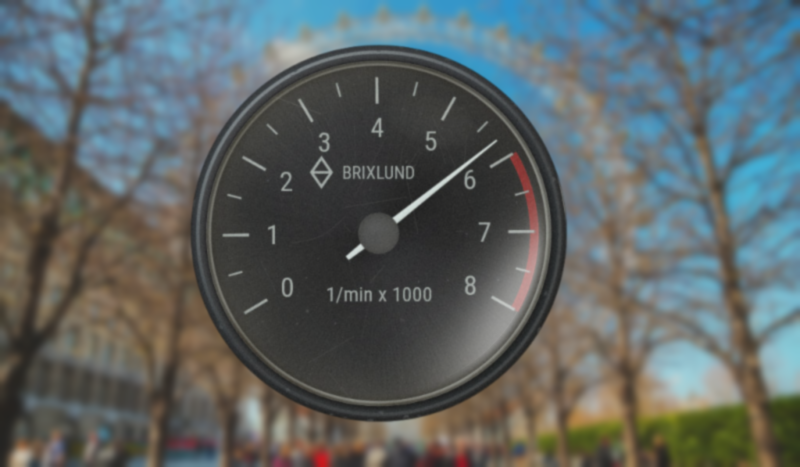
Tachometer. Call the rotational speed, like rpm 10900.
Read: rpm 5750
